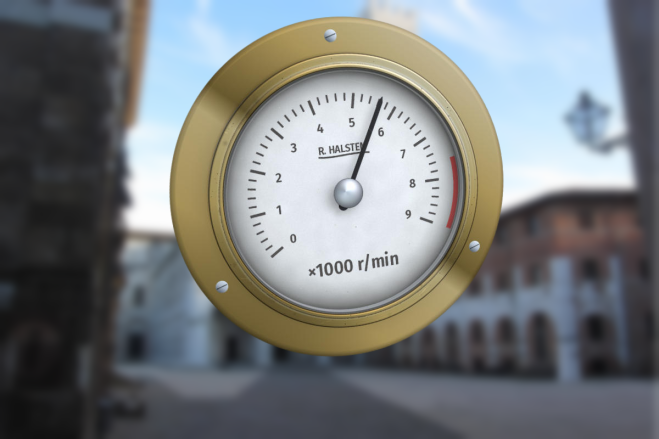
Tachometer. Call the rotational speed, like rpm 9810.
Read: rpm 5600
